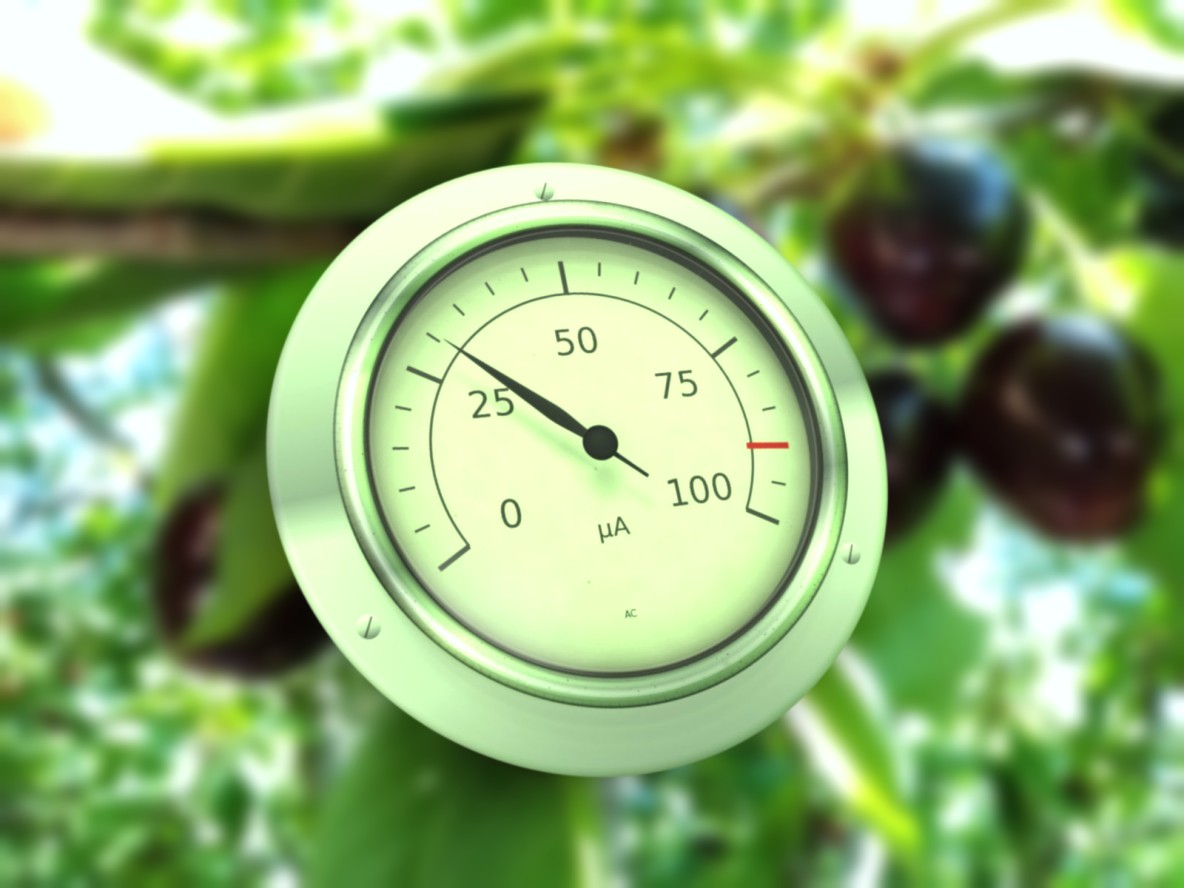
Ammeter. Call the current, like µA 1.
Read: µA 30
